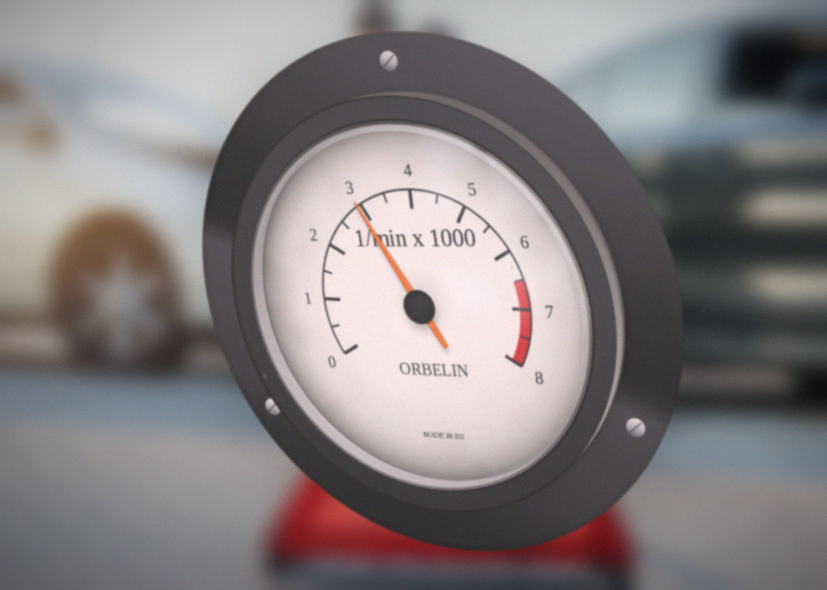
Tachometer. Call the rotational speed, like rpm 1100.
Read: rpm 3000
